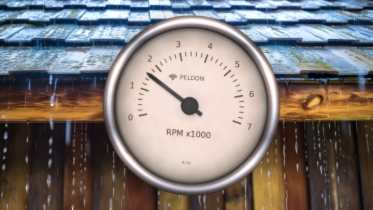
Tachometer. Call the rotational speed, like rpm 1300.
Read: rpm 1600
